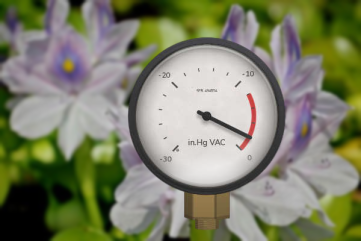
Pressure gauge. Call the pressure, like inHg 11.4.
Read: inHg -2
